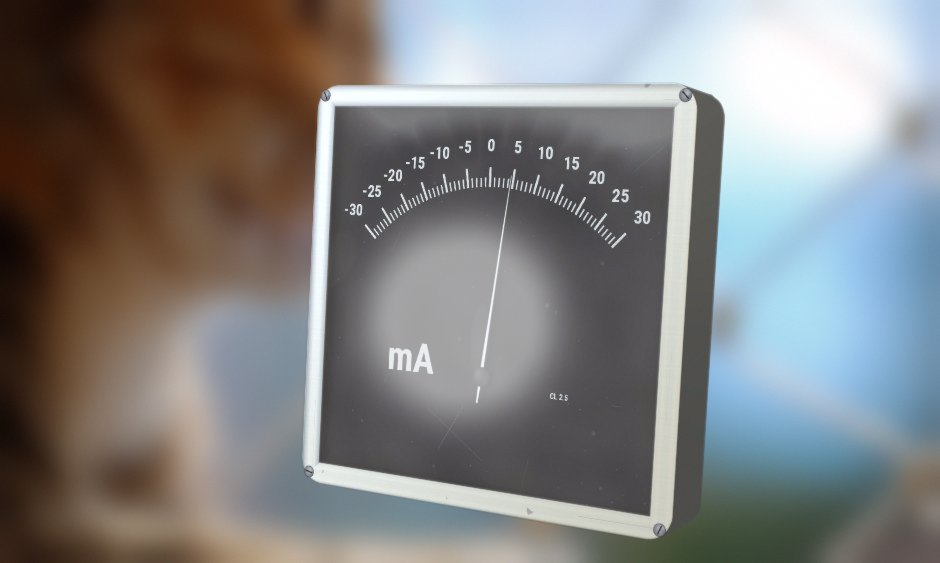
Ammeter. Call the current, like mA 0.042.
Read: mA 5
